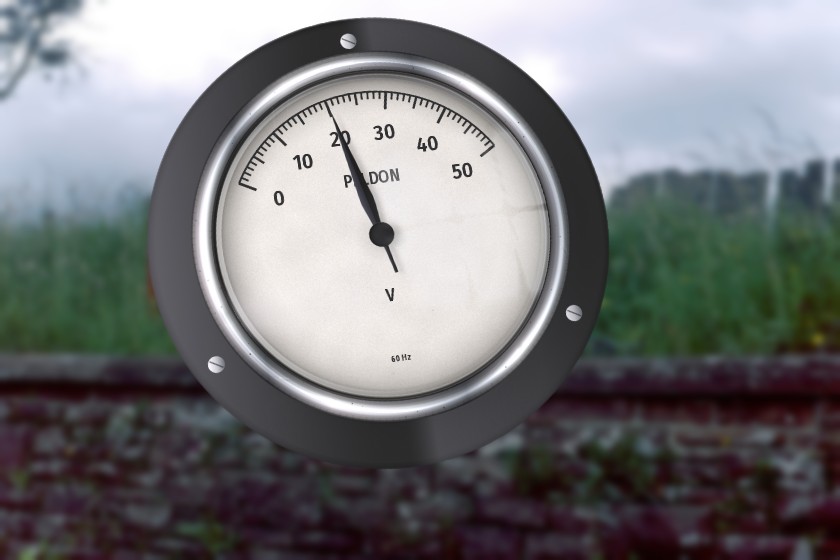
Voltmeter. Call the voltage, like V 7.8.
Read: V 20
